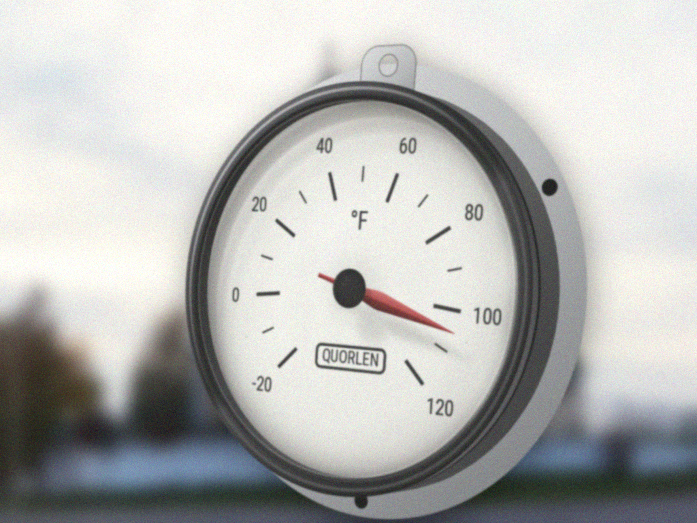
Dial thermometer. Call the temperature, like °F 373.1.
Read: °F 105
